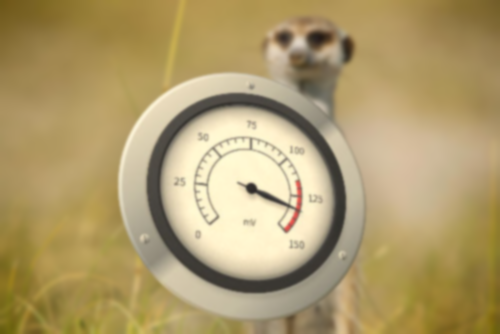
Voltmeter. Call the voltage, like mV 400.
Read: mV 135
